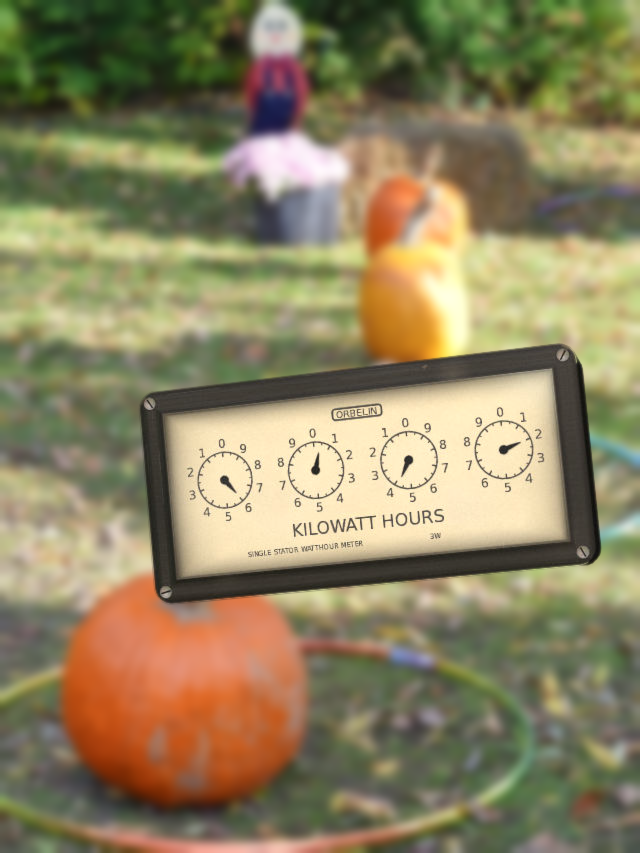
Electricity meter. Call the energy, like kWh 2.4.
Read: kWh 6042
